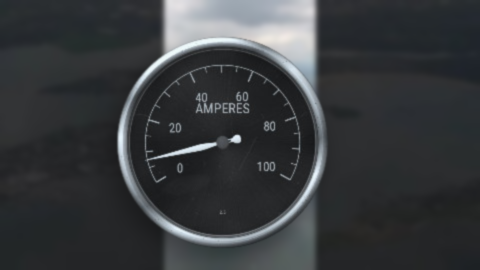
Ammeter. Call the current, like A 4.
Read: A 7.5
